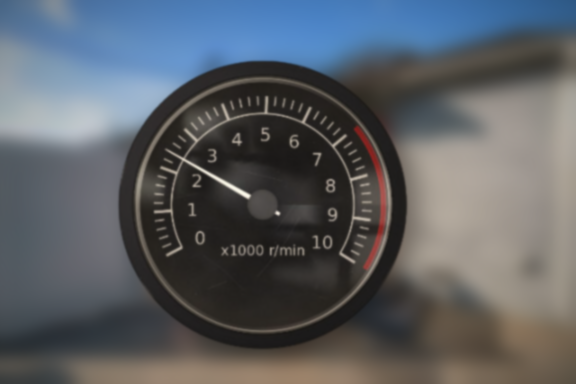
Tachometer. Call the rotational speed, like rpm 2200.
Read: rpm 2400
